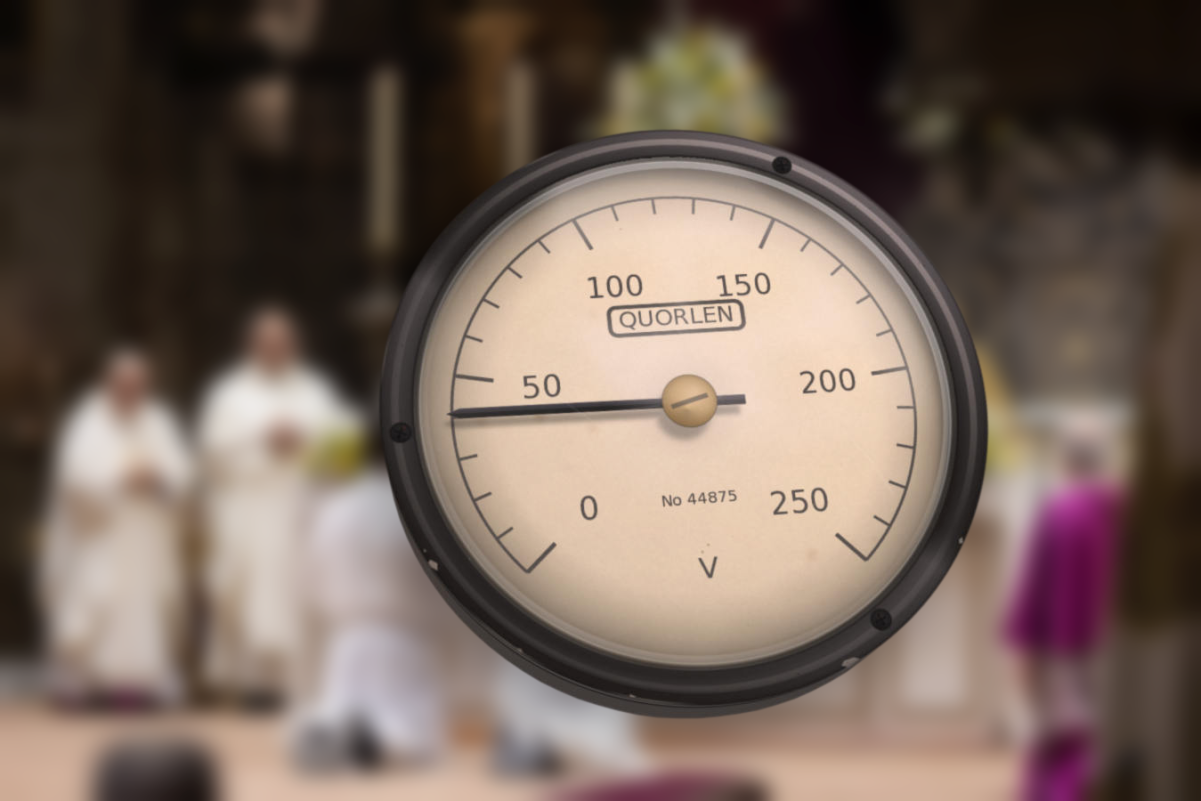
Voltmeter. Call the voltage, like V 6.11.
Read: V 40
